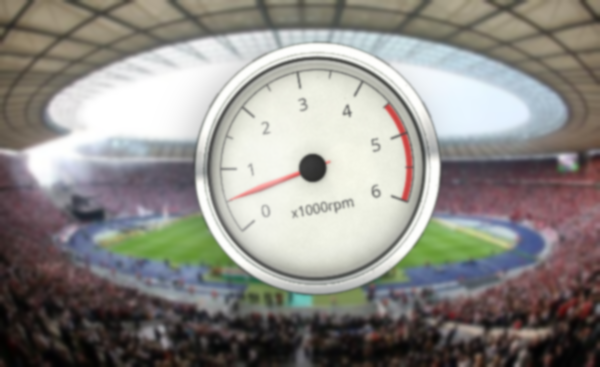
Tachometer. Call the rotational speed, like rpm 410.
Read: rpm 500
